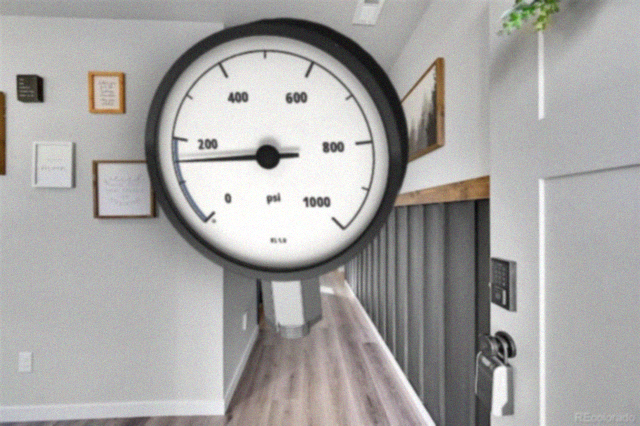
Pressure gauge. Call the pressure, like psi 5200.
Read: psi 150
